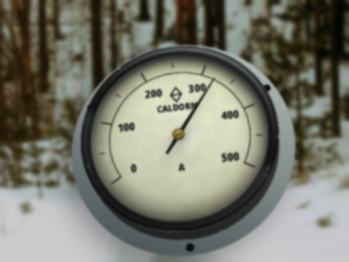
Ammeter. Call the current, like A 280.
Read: A 325
